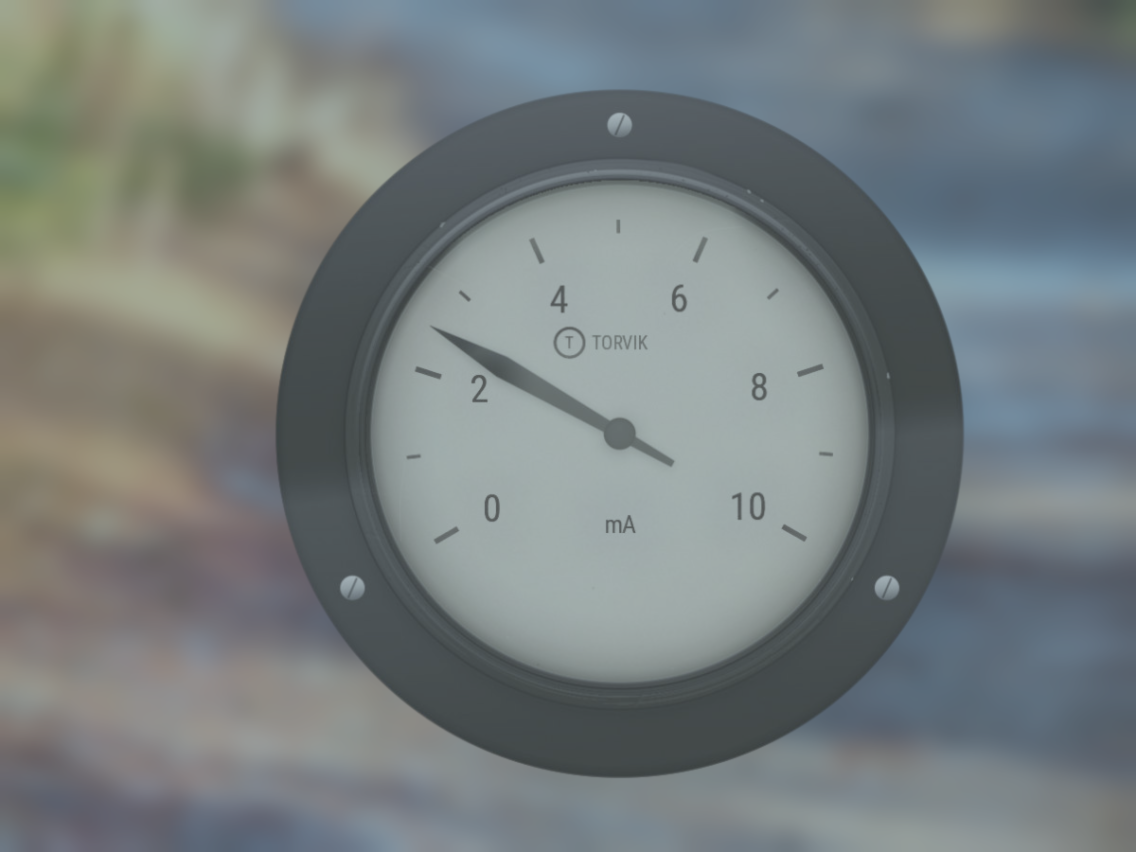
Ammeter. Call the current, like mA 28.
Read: mA 2.5
